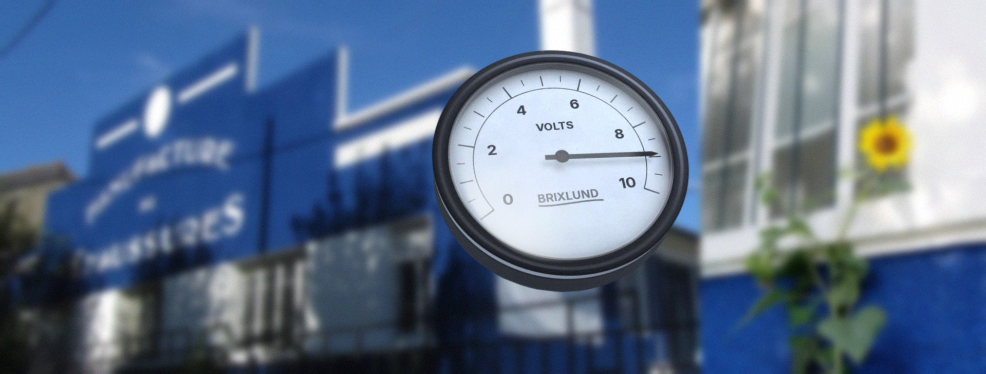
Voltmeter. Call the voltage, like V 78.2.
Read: V 9
